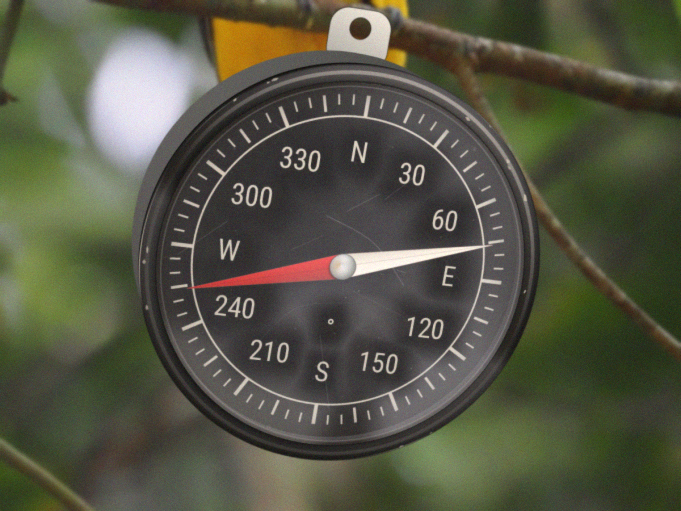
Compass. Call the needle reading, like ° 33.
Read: ° 255
